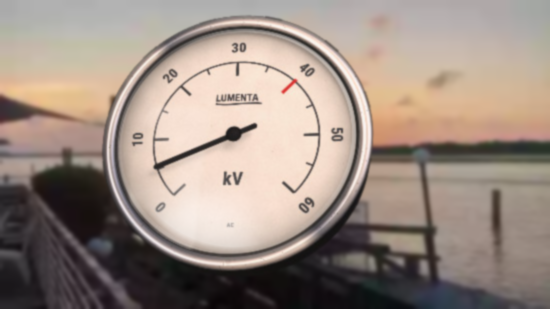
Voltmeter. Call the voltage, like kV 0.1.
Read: kV 5
